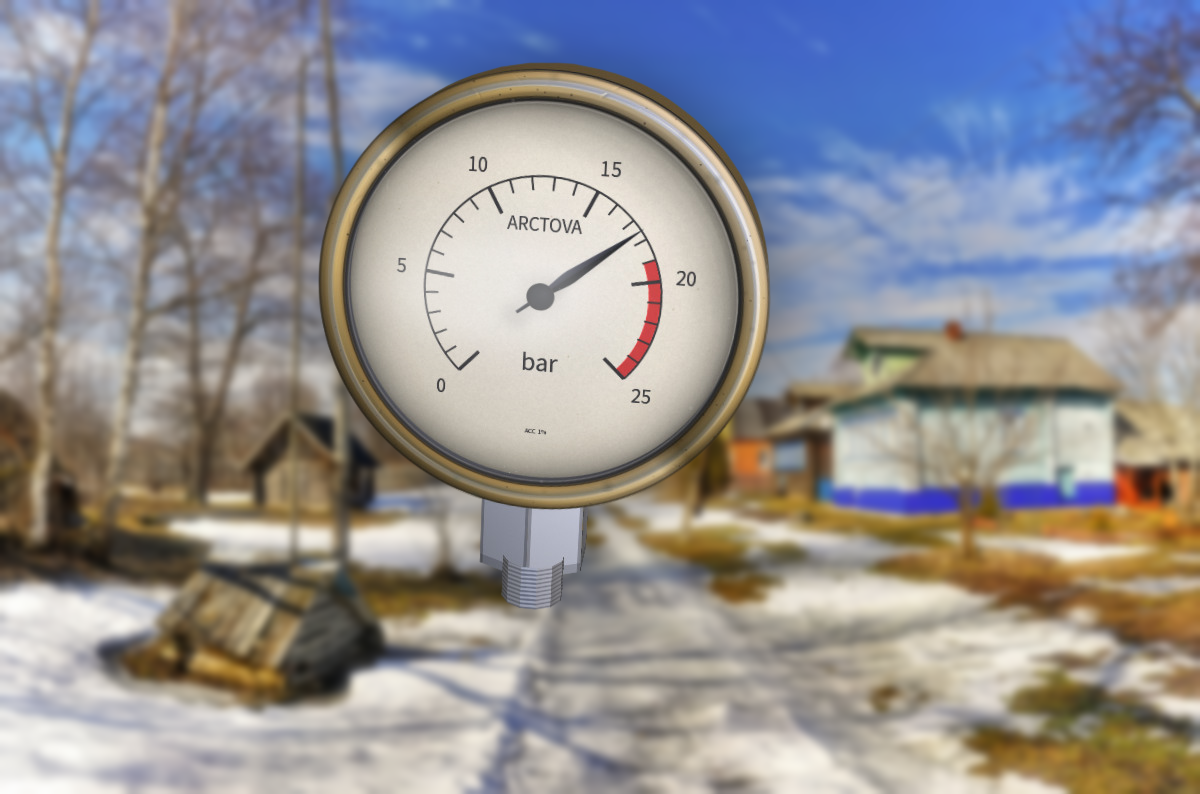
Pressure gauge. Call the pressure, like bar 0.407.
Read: bar 17.5
